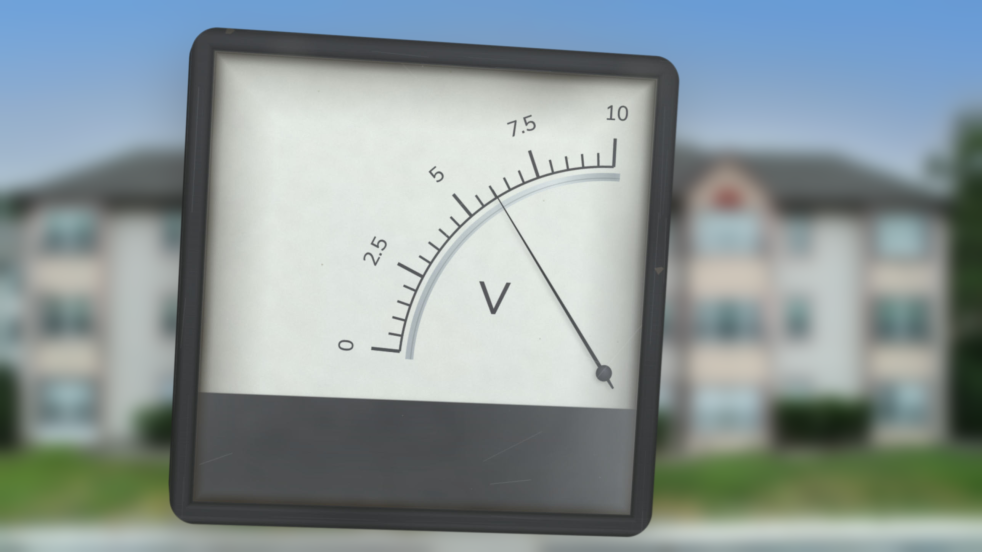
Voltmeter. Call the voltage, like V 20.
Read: V 6
